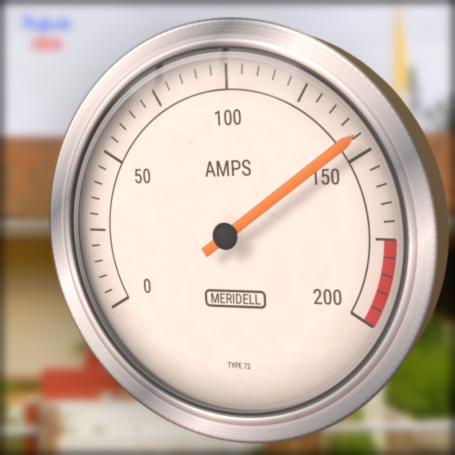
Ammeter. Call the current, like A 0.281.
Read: A 145
